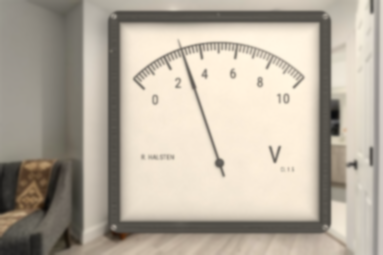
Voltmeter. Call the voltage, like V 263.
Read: V 3
